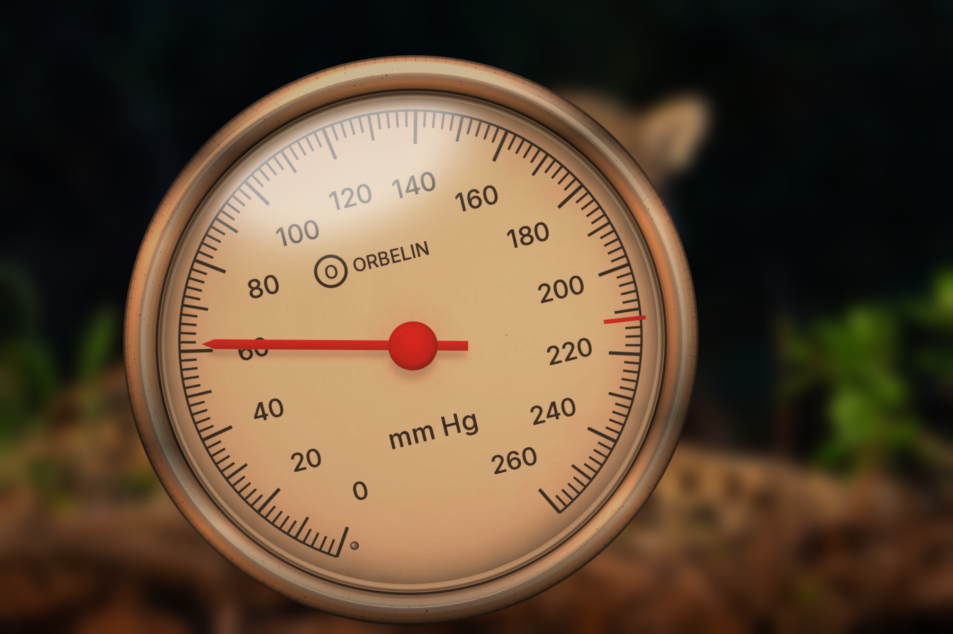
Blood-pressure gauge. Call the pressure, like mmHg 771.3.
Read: mmHg 62
